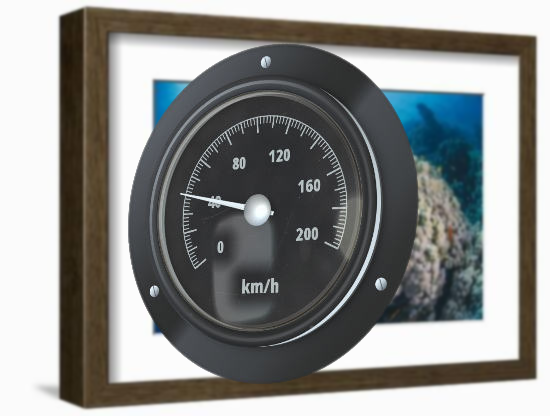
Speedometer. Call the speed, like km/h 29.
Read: km/h 40
